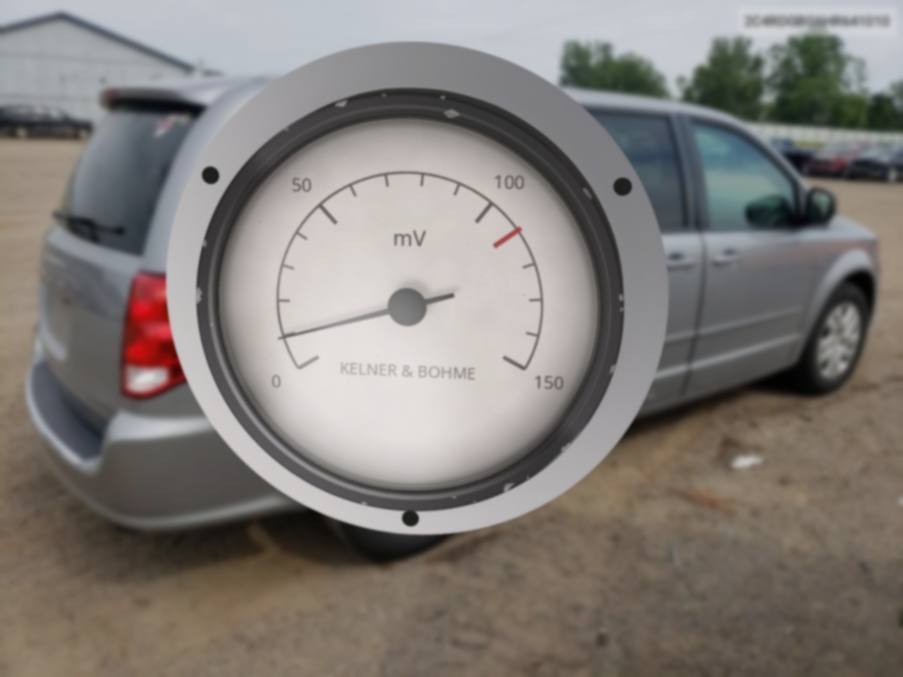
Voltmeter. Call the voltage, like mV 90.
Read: mV 10
